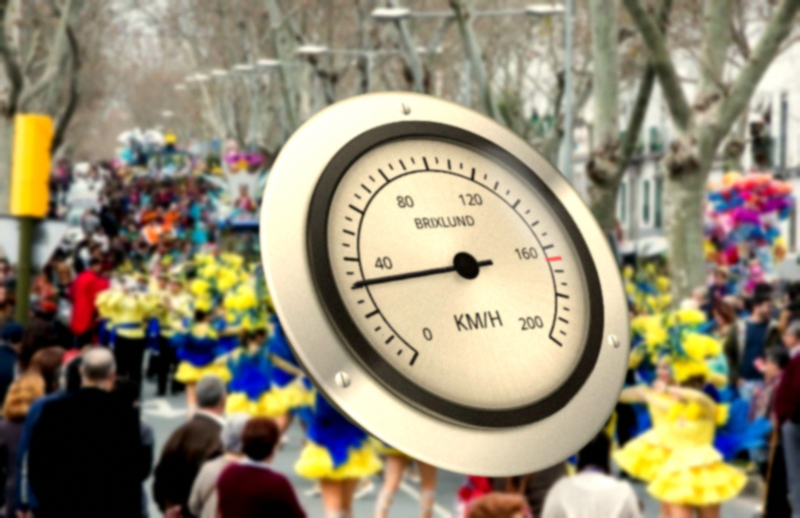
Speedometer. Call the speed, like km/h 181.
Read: km/h 30
